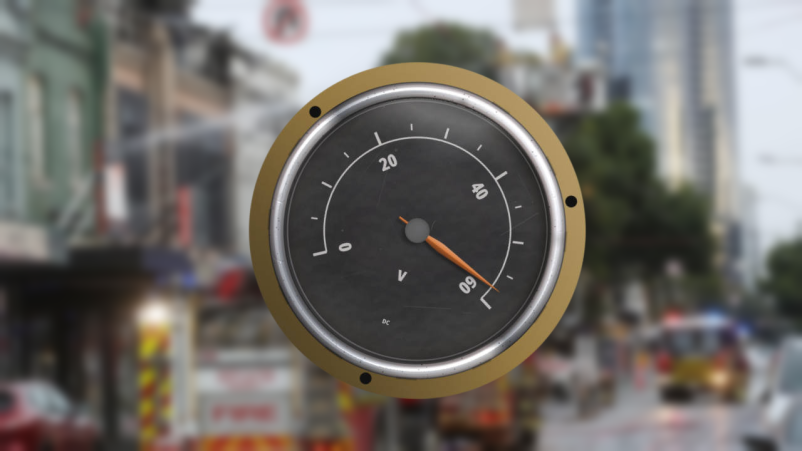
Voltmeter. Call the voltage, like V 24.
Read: V 57.5
